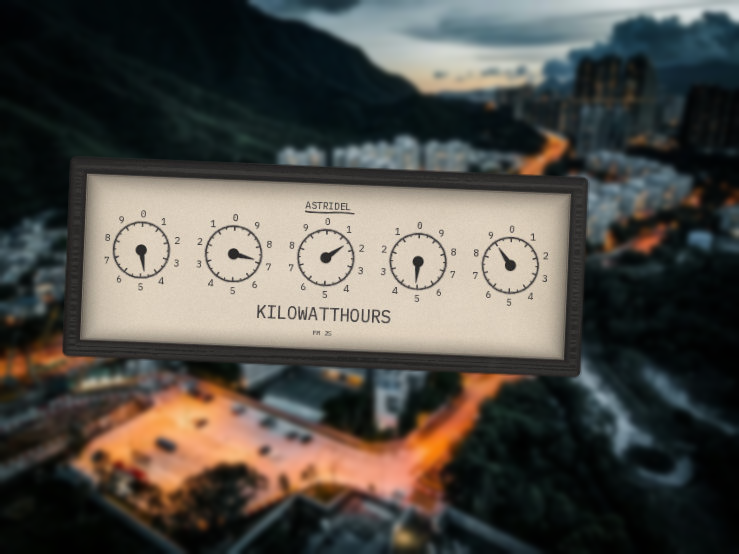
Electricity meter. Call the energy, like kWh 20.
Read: kWh 47149
